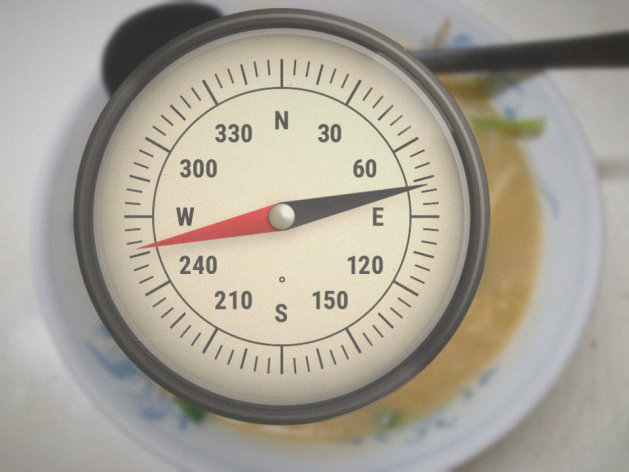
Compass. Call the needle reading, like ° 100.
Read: ° 257.5
